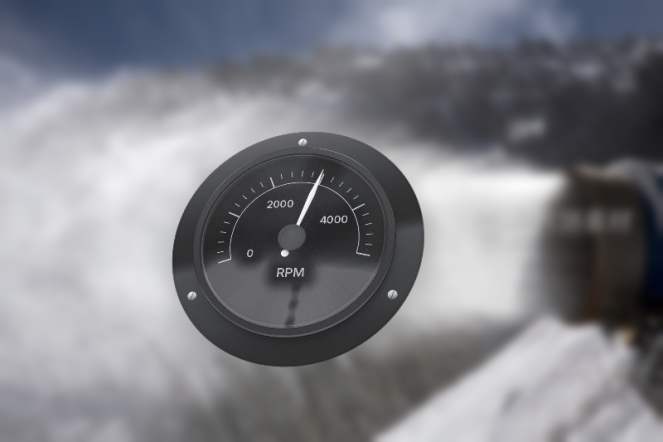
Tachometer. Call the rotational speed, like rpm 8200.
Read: rpm 3000
